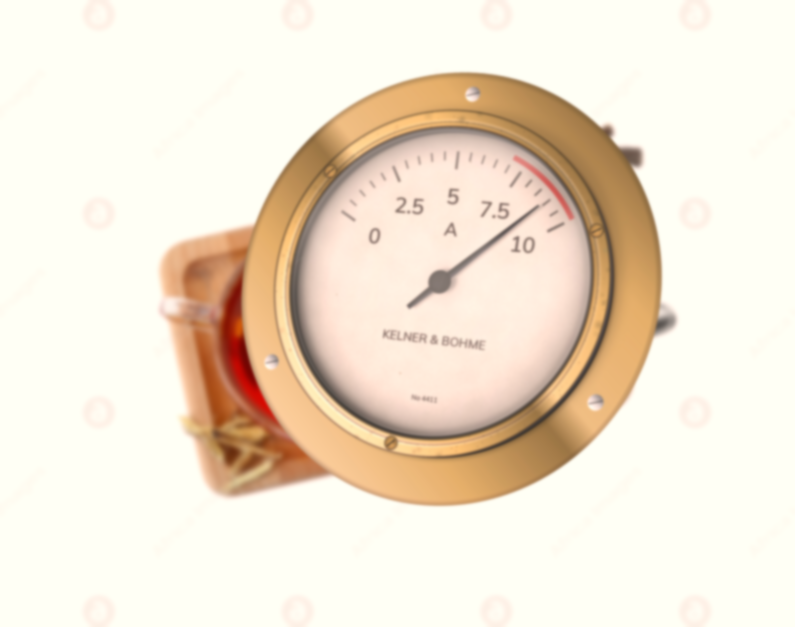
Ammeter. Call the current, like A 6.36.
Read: A 9
